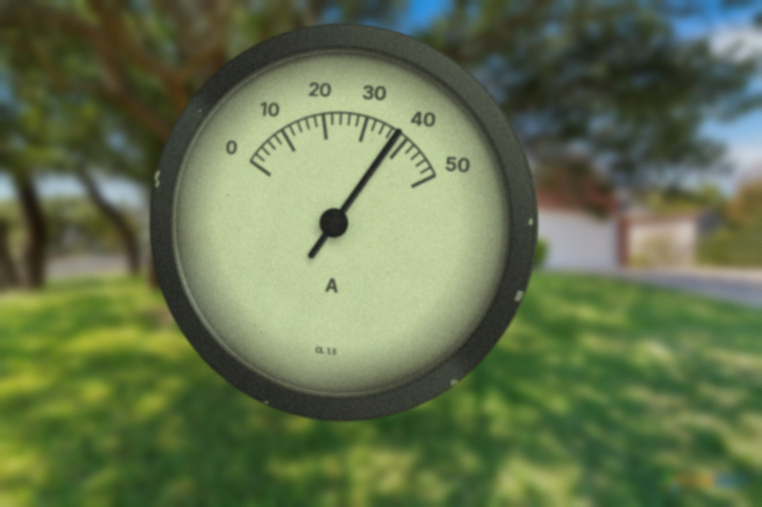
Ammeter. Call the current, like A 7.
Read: A 38
